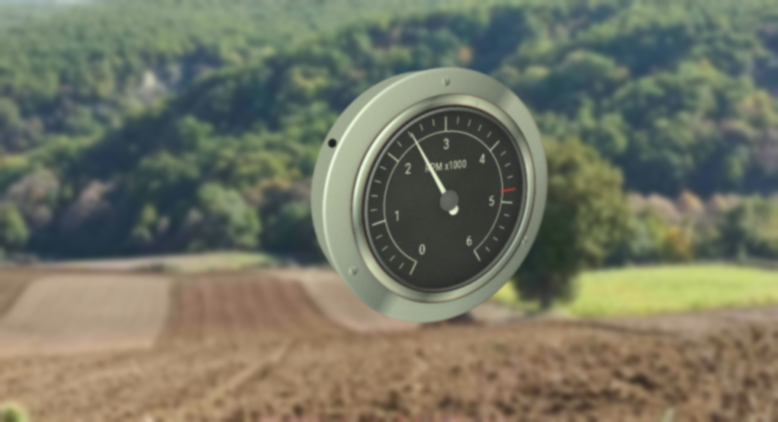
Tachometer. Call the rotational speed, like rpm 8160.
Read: rpm 2400
